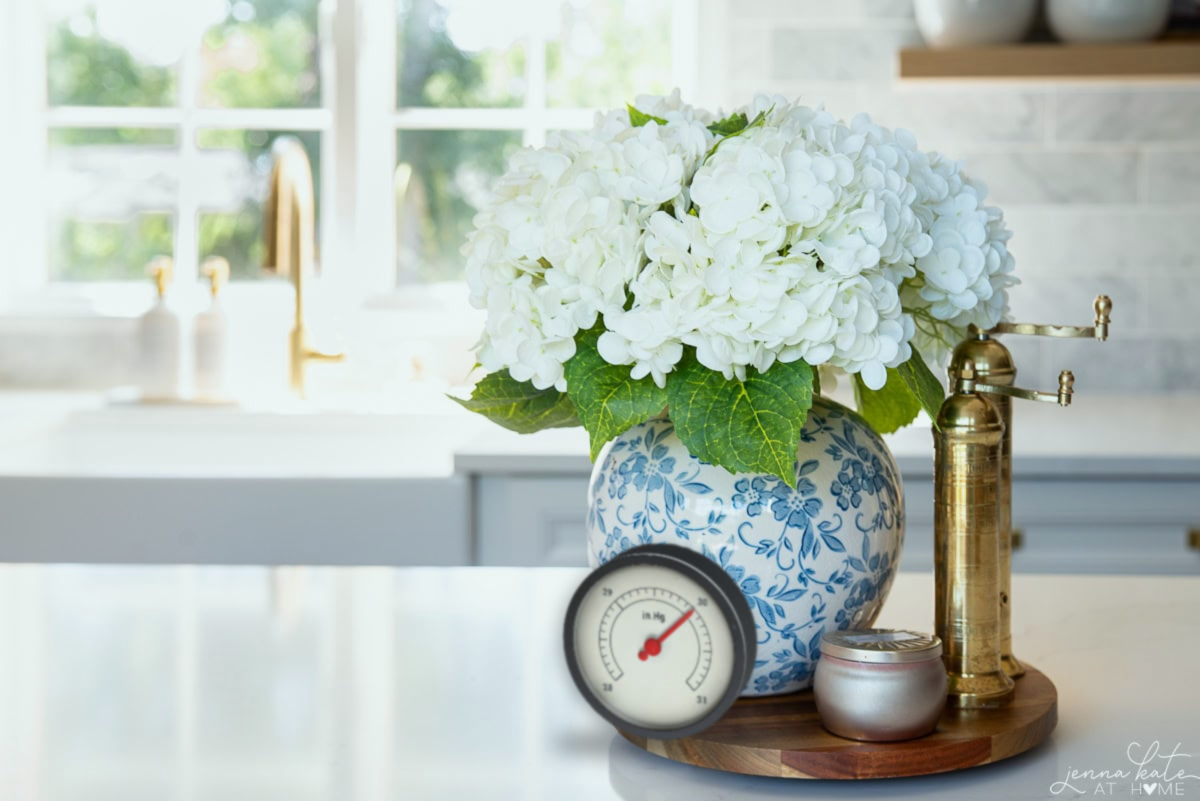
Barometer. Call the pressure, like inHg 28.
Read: inHg 30
